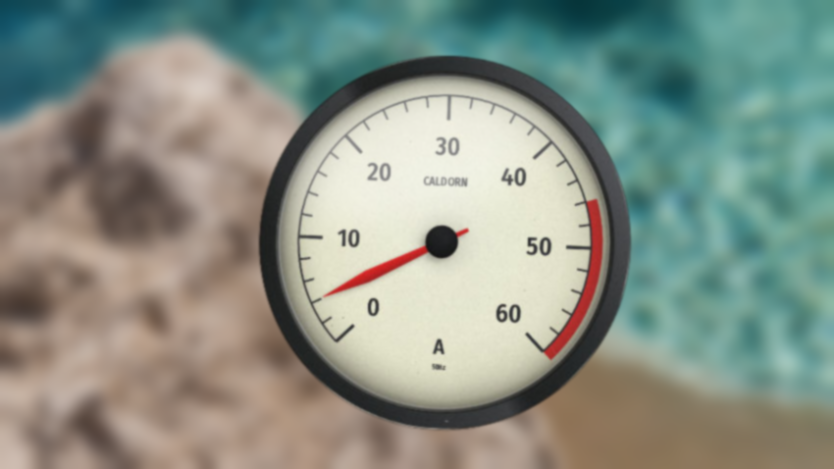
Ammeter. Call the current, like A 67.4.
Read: A 4
